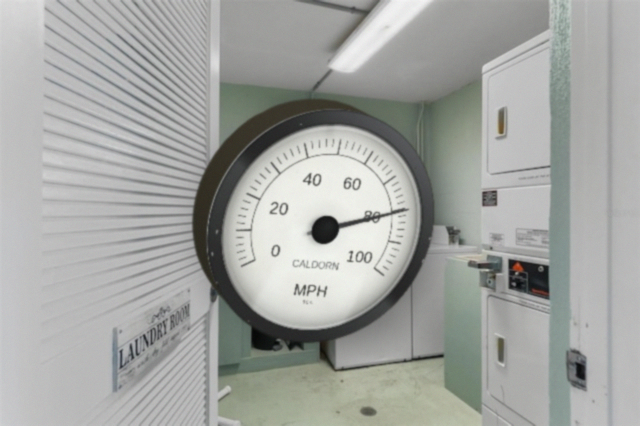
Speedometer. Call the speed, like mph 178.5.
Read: mph 80
